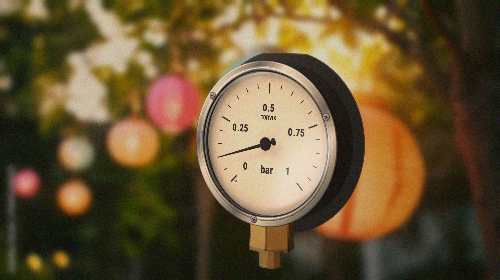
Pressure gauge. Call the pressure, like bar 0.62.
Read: bar 0.1
